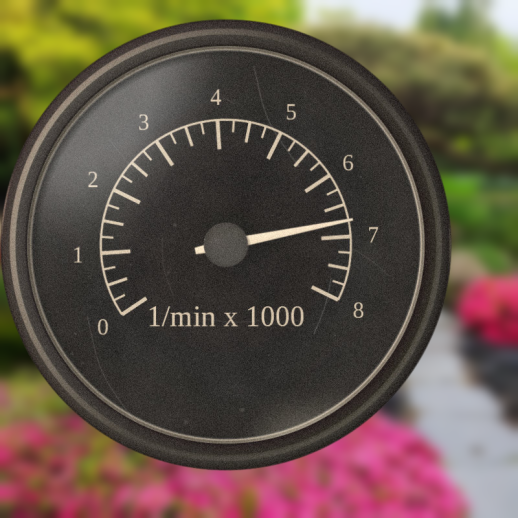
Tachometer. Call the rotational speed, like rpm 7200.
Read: rpm 6750
